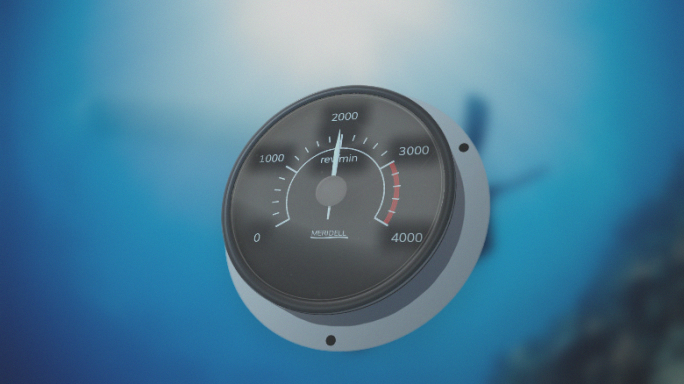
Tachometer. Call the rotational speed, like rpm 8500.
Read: rpm 2000
